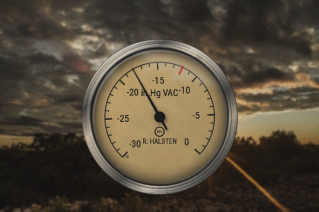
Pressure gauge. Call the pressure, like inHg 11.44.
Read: inHg -18
